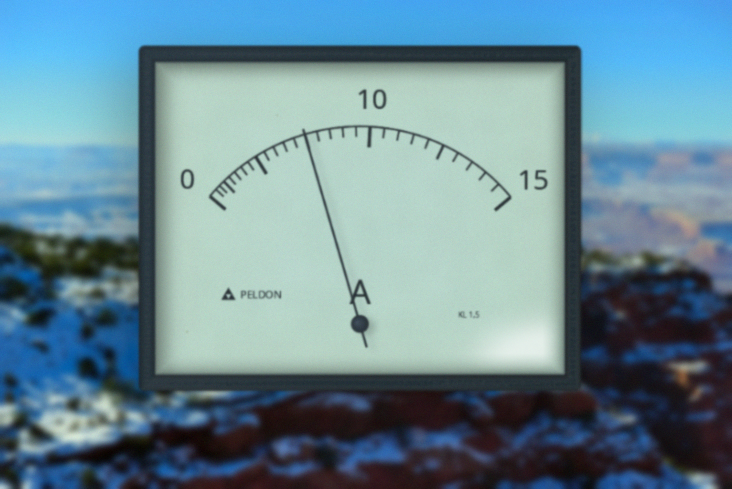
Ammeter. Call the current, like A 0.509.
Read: A 7.5
